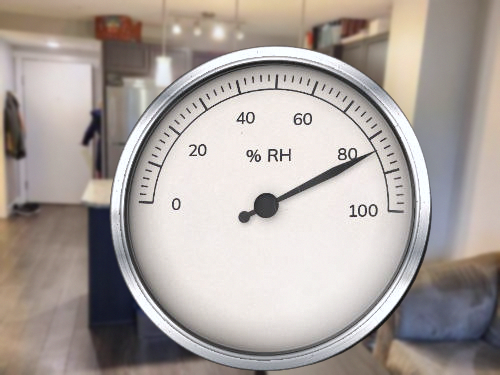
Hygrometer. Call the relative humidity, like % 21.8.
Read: % 84
